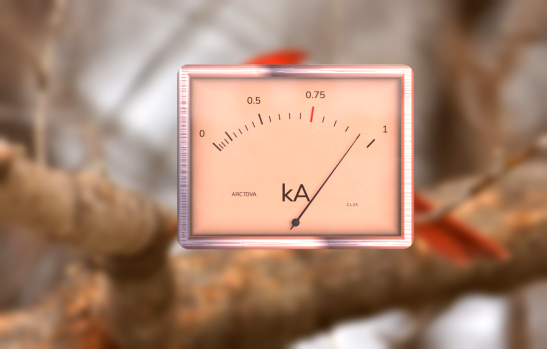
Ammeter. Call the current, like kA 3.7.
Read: kA 0.95
